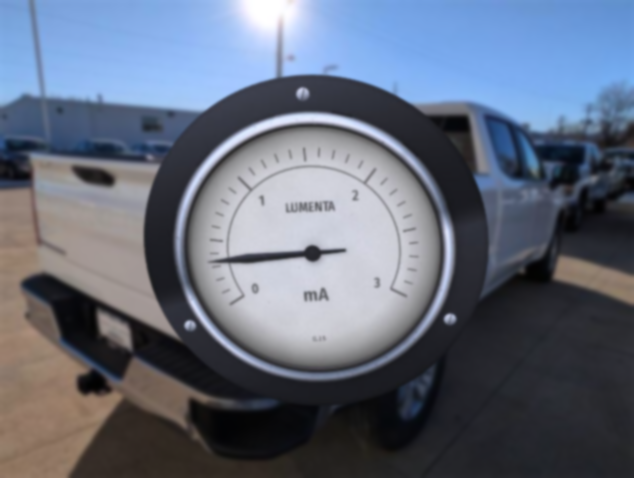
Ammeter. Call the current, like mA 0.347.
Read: mA 0.35
